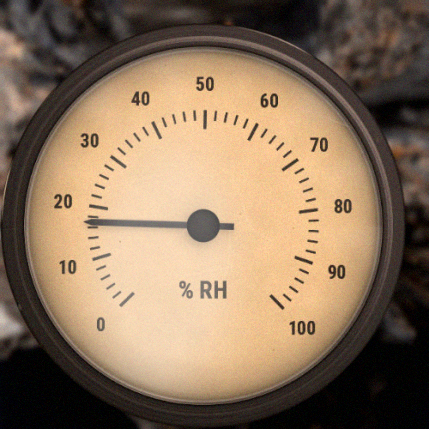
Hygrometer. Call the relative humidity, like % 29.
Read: % 17
